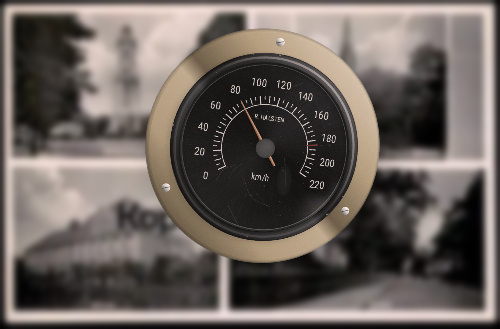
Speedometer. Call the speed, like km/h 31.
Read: km/h 80
